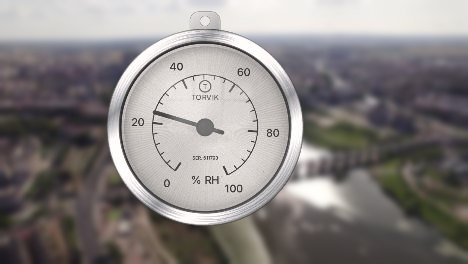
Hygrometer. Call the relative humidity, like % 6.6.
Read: % 24
